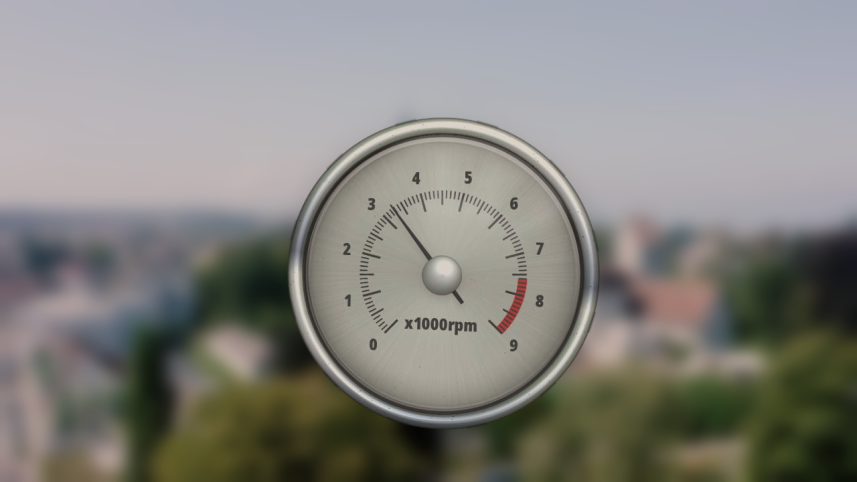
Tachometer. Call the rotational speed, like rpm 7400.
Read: rpm 3300
